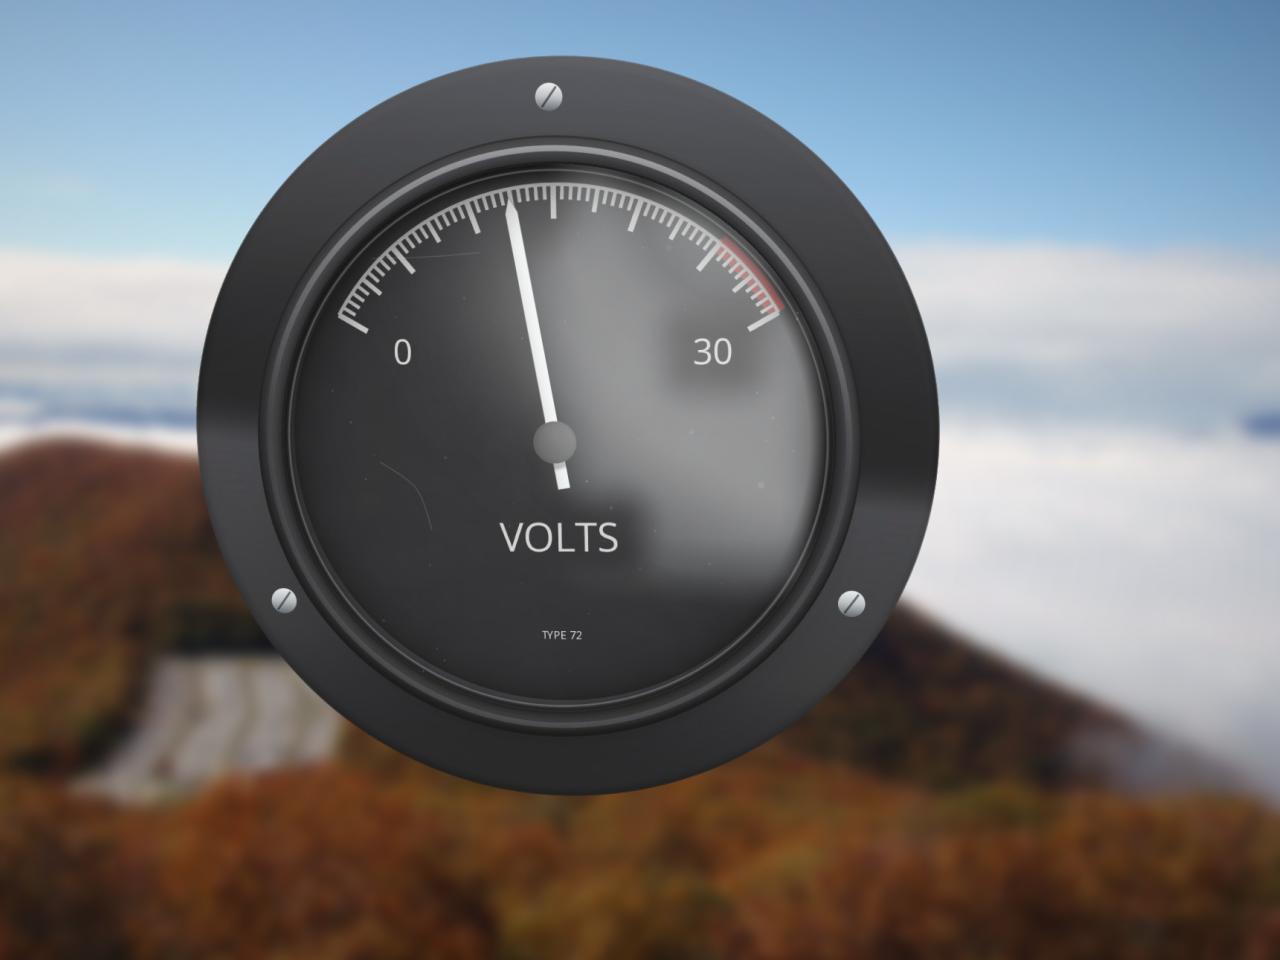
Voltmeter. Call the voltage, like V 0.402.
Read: V 12.5
